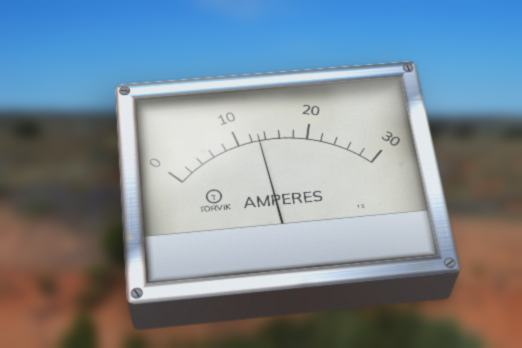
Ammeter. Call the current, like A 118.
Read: A 13
